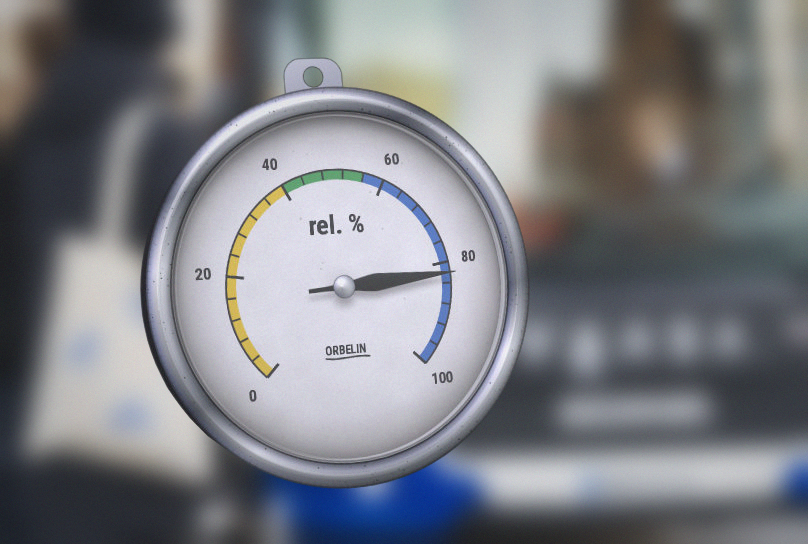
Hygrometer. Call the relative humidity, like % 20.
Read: % 82
